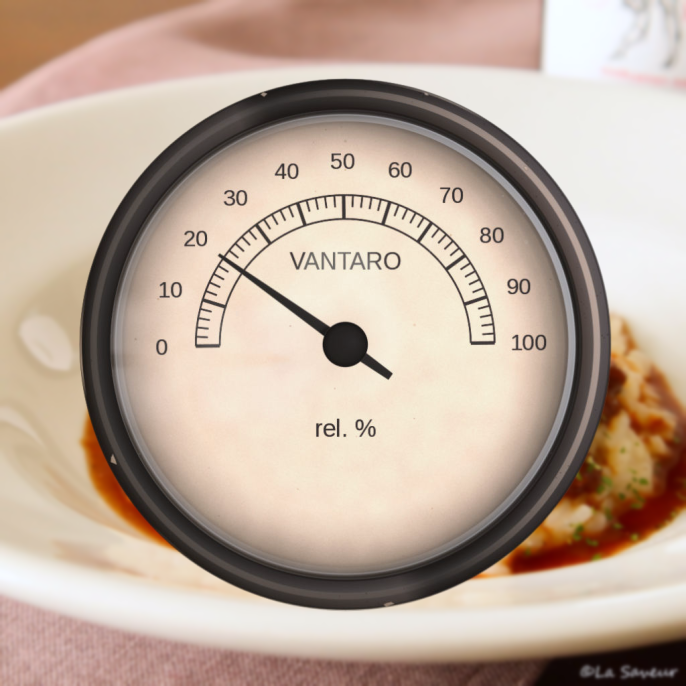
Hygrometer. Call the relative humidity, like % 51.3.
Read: % 20
